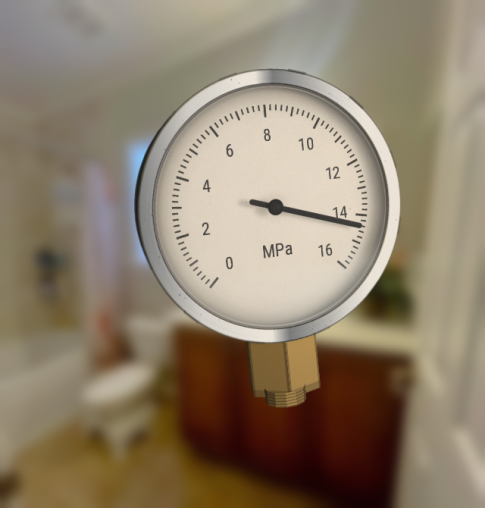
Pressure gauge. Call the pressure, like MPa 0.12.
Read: MPa 14.4
